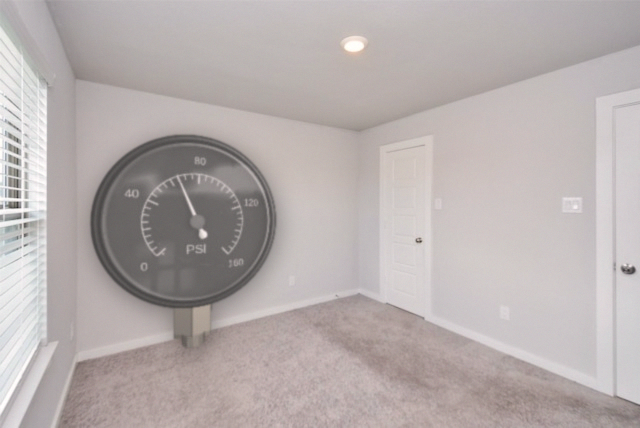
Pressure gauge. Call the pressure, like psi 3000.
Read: psi 65
